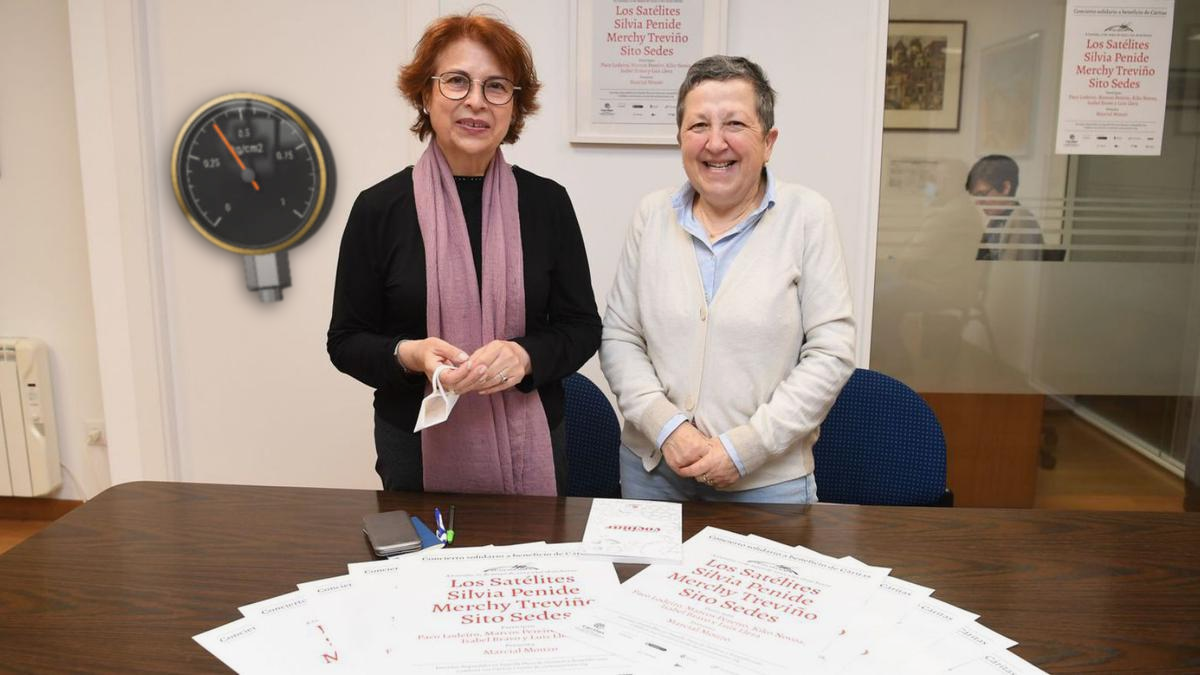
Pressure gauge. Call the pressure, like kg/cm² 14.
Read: kg/cm² 0.4
